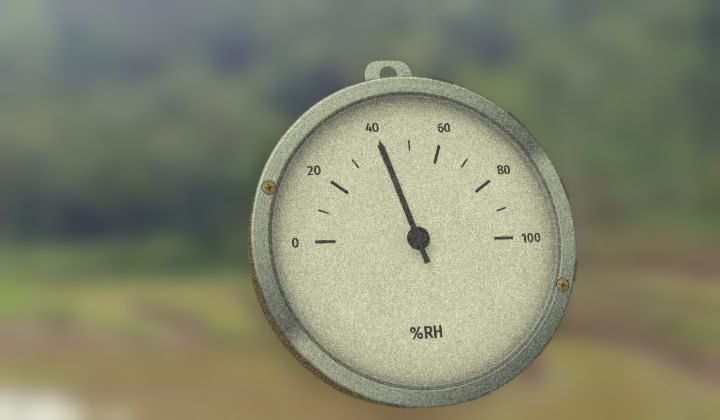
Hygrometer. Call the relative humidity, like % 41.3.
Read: % 40
